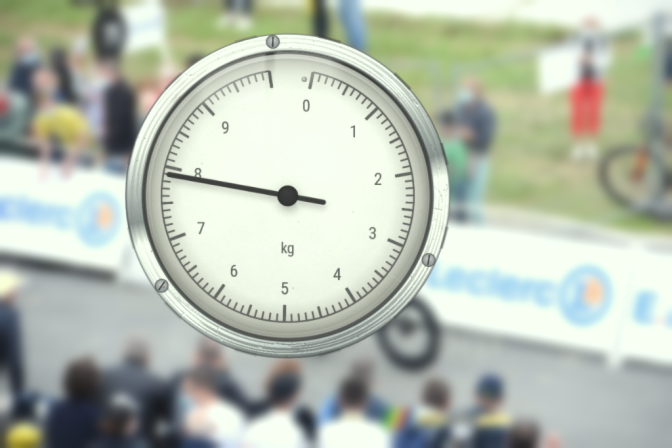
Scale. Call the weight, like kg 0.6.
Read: kg 7.9
